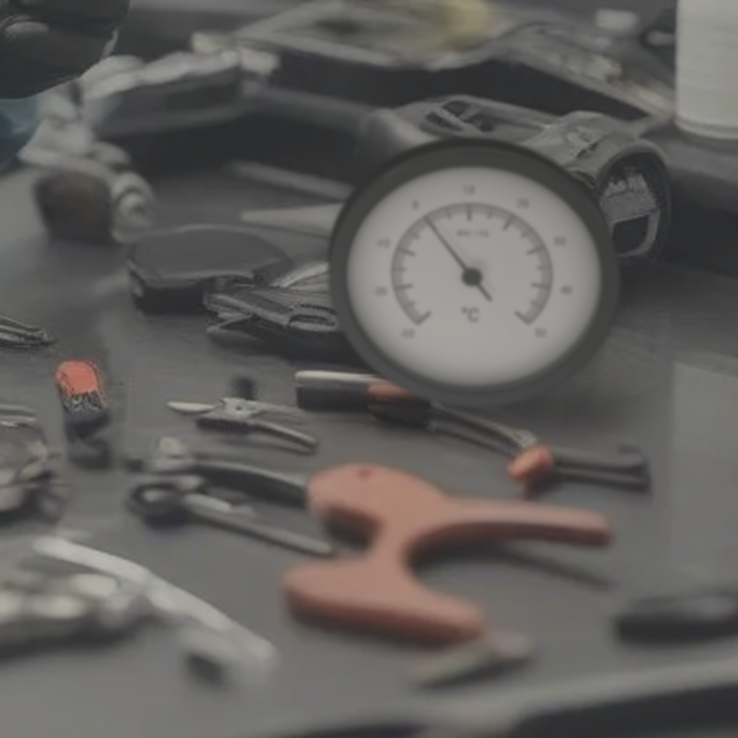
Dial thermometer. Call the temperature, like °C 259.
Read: °C 0
